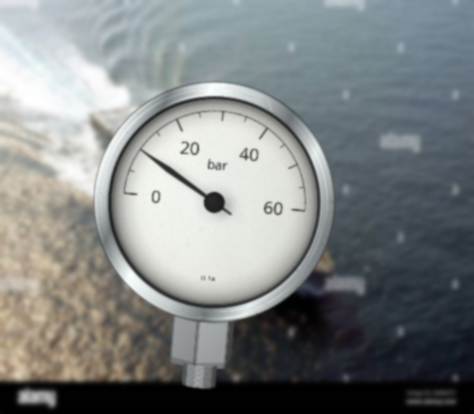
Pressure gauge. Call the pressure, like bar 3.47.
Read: bar 10
